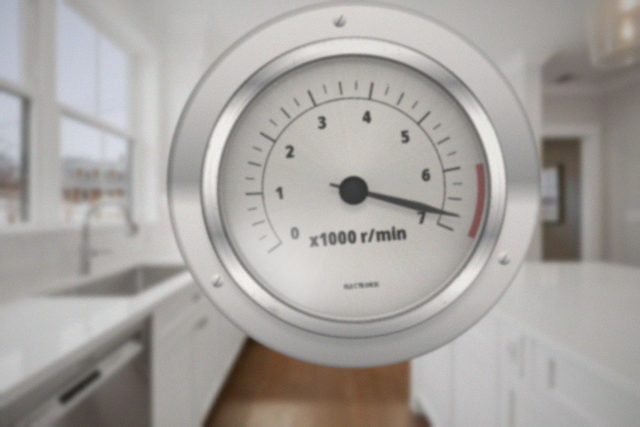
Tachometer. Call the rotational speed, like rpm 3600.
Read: rpm 6750
